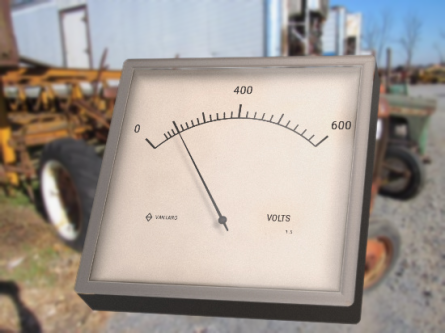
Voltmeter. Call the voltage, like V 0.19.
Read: V 200
